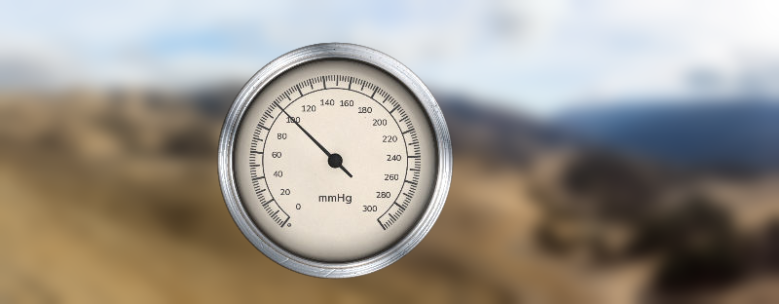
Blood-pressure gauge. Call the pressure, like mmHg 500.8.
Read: mmHg 100
